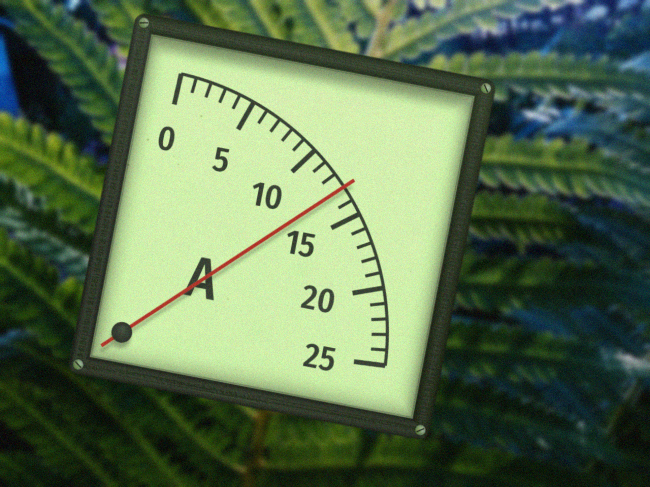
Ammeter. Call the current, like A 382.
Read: A 13
